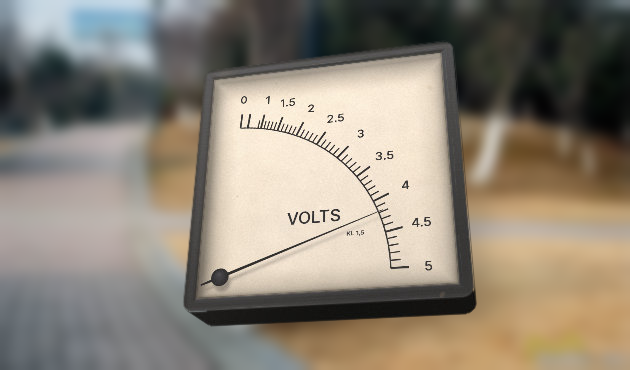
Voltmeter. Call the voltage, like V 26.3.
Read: V 4.2
